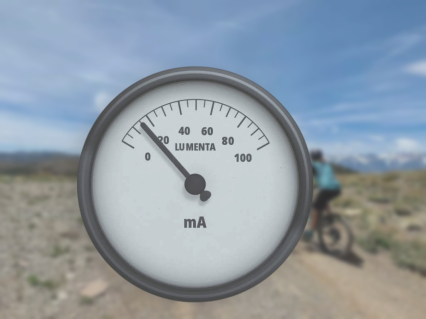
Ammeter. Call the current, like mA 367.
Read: mA 15
